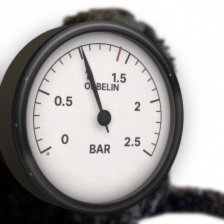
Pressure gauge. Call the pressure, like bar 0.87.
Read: bar 1
